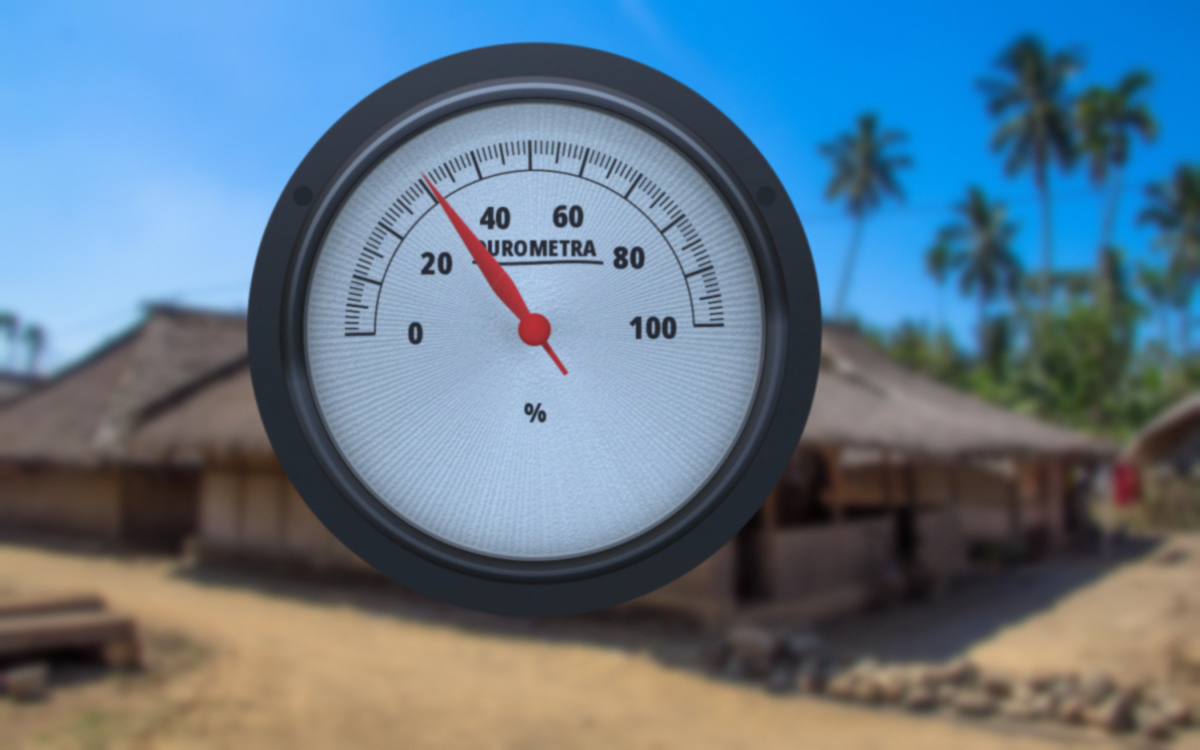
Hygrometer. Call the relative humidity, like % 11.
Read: % 31
